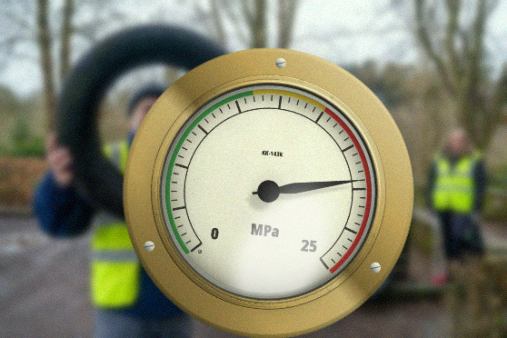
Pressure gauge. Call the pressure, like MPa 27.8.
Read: MPa 19.5
